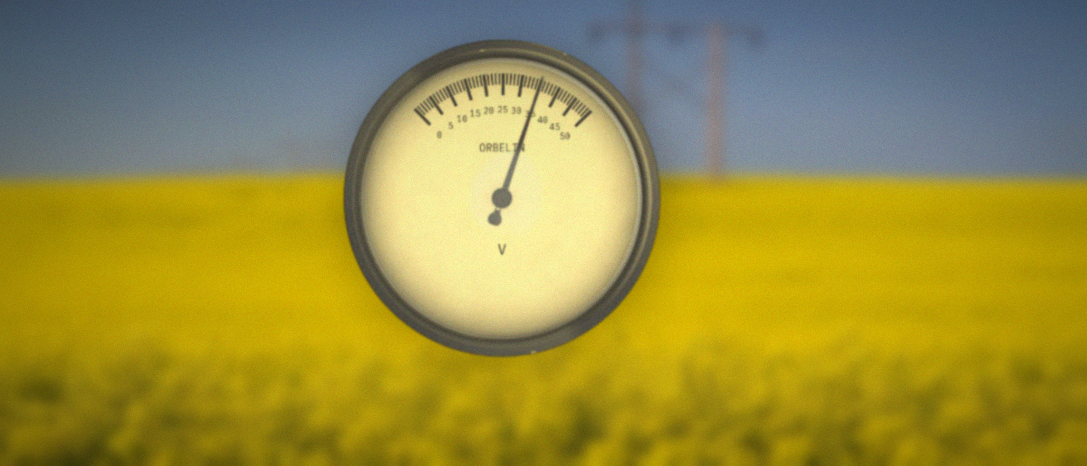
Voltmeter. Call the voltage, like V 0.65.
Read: V 35
